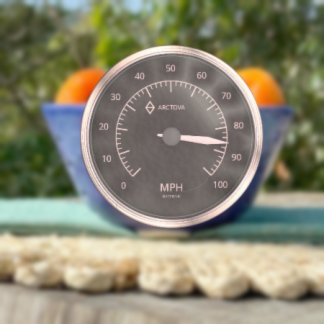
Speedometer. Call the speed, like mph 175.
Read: mph 86
